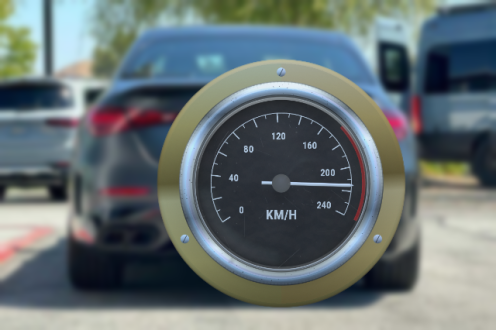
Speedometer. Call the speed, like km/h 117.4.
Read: km/h 215
